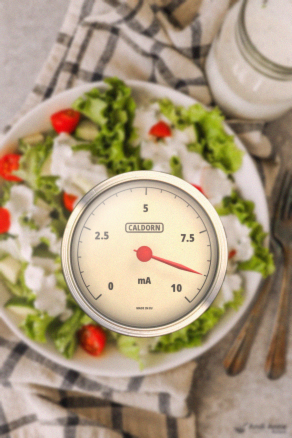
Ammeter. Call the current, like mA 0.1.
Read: mA 9
